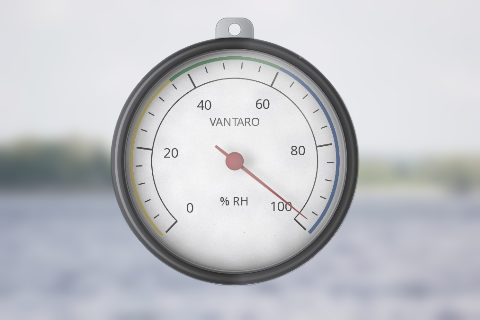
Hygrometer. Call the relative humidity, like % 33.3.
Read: % 98
